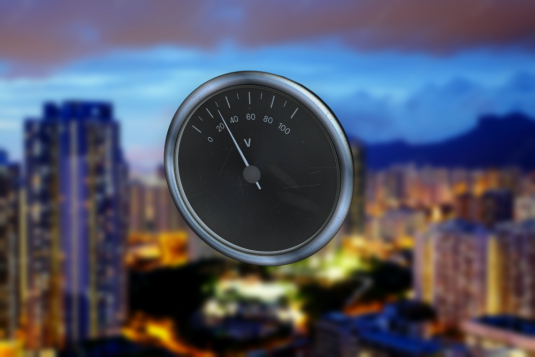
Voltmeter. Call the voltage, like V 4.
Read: V 30
